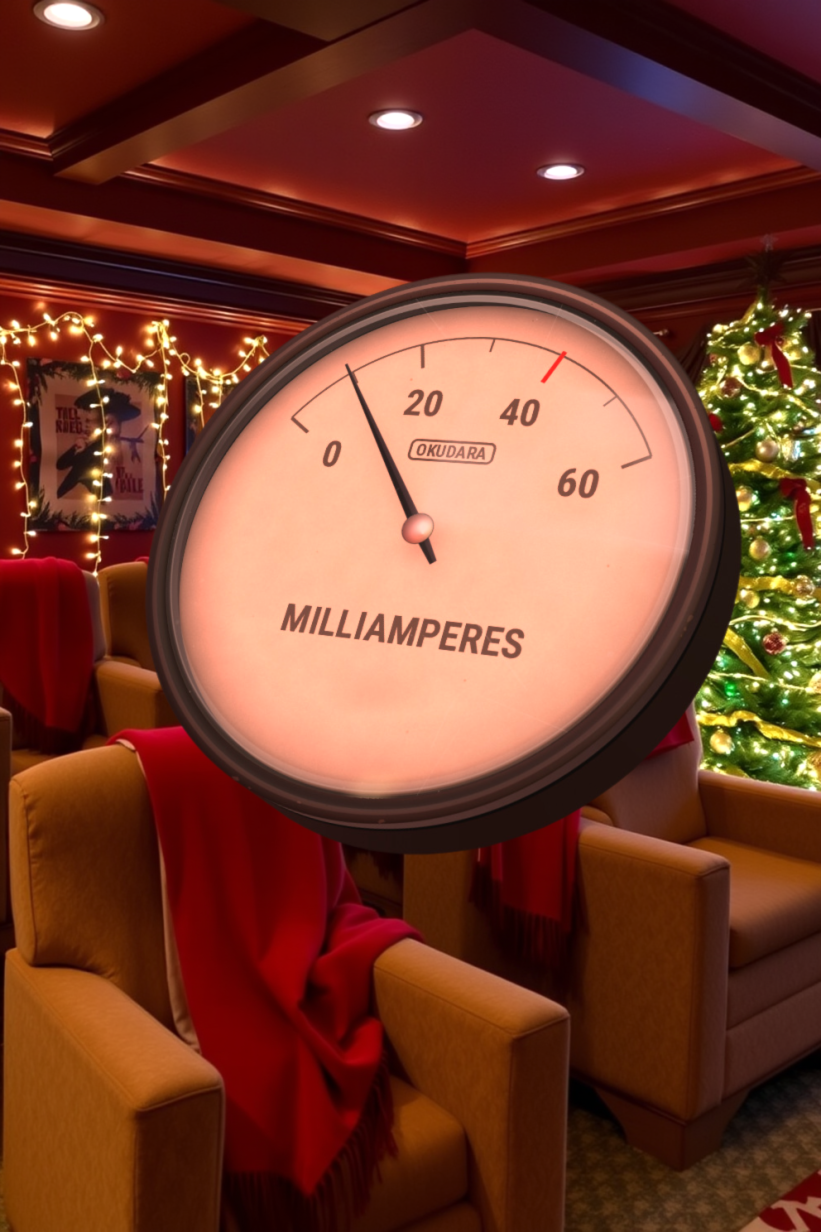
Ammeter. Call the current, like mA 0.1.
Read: mA 10
